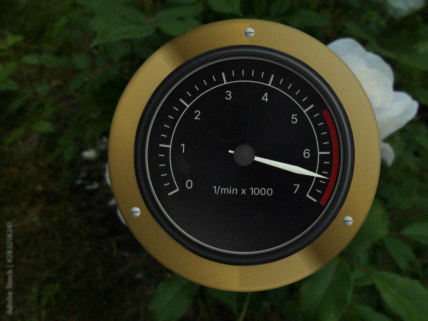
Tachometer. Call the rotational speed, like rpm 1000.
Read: rpm 6500
